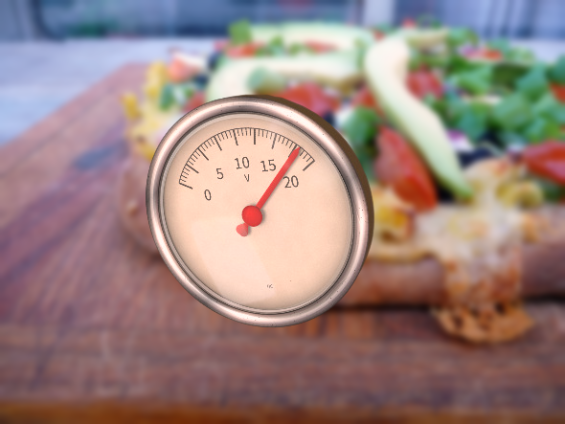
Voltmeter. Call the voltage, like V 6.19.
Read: V 18
